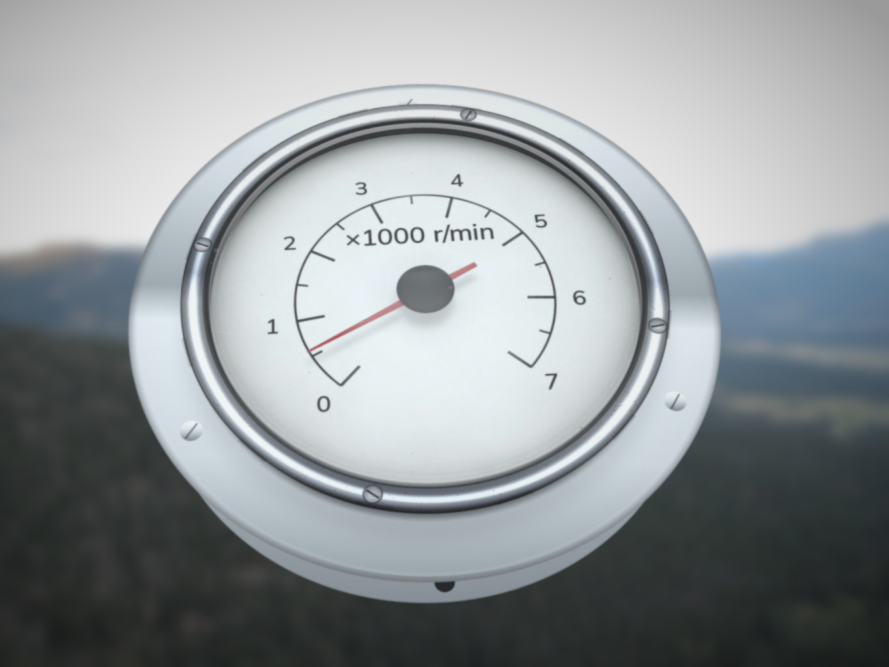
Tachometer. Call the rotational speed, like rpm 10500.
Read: rpm 500
